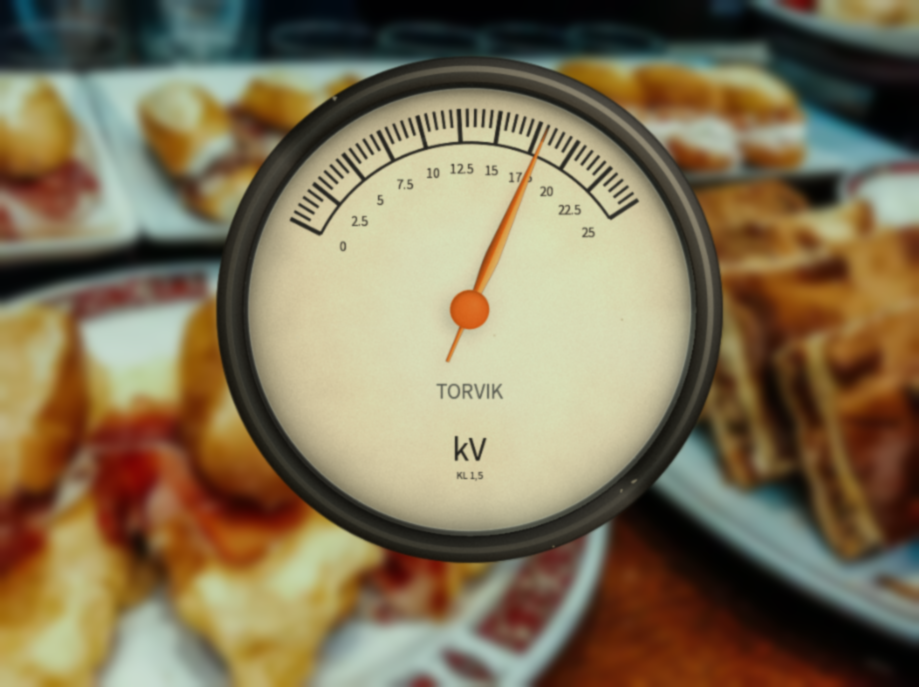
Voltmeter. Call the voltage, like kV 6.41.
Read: kV 18
